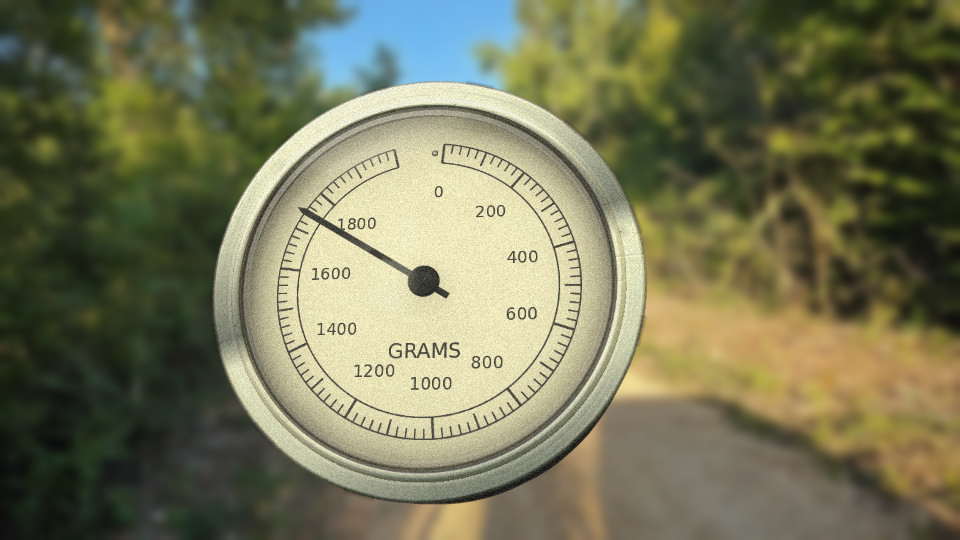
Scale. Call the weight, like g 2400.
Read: g 1740
